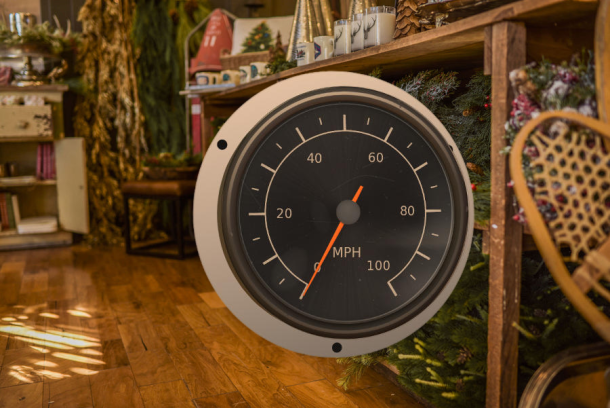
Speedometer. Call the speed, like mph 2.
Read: mph 0
